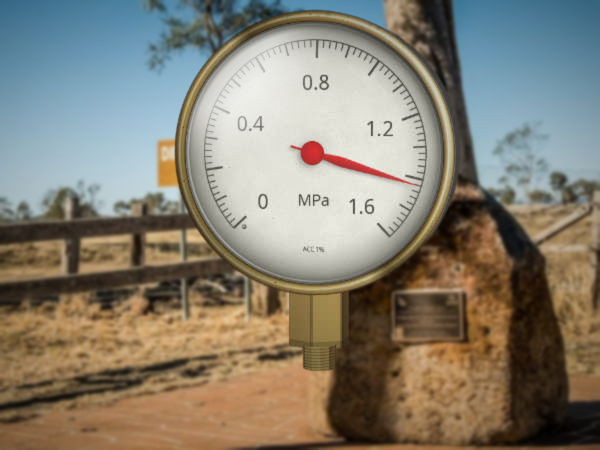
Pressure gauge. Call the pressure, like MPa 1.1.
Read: MPa 1.42
